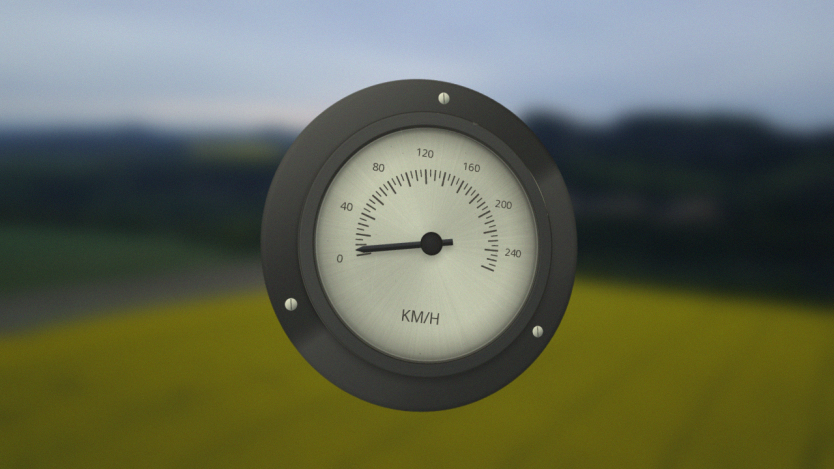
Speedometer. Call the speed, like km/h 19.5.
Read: km/h 5
